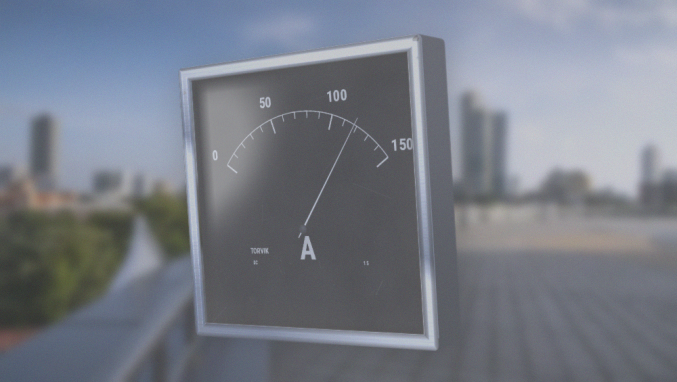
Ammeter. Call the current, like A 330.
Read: A 120
